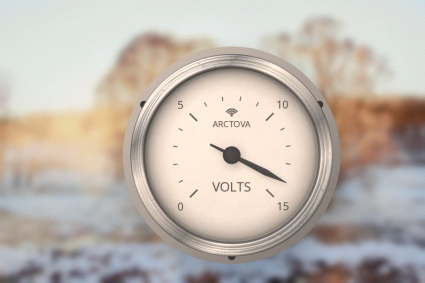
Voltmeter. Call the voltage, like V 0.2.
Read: V 14
